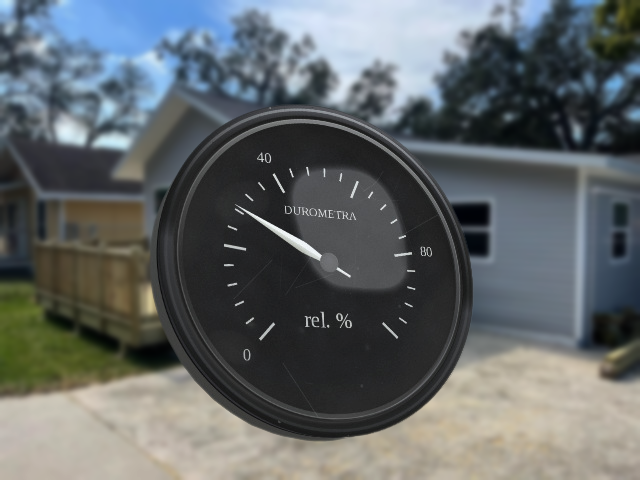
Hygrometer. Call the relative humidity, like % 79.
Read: % 28
